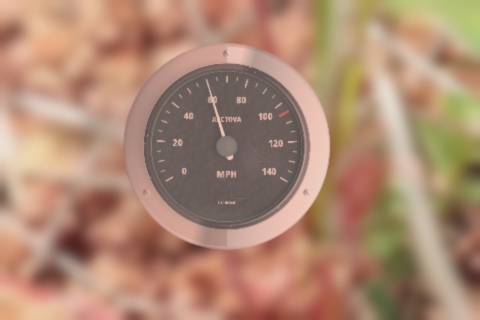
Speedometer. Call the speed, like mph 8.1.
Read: mph 60
